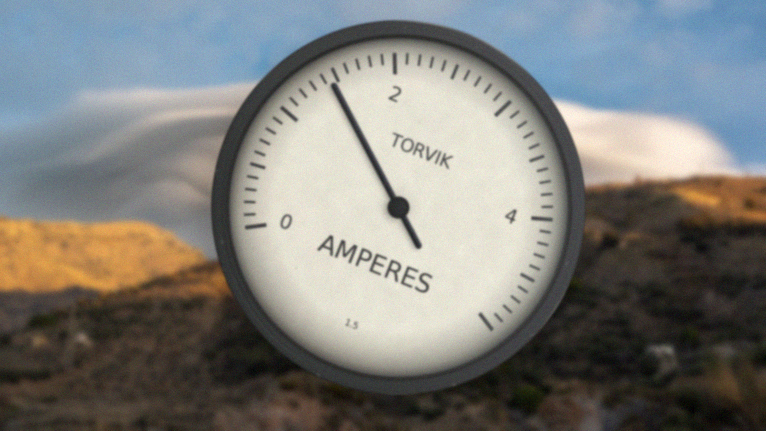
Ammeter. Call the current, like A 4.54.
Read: A 1.45
